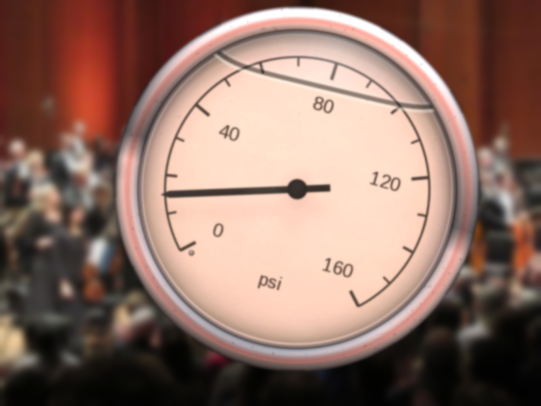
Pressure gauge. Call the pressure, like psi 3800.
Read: psi 15
